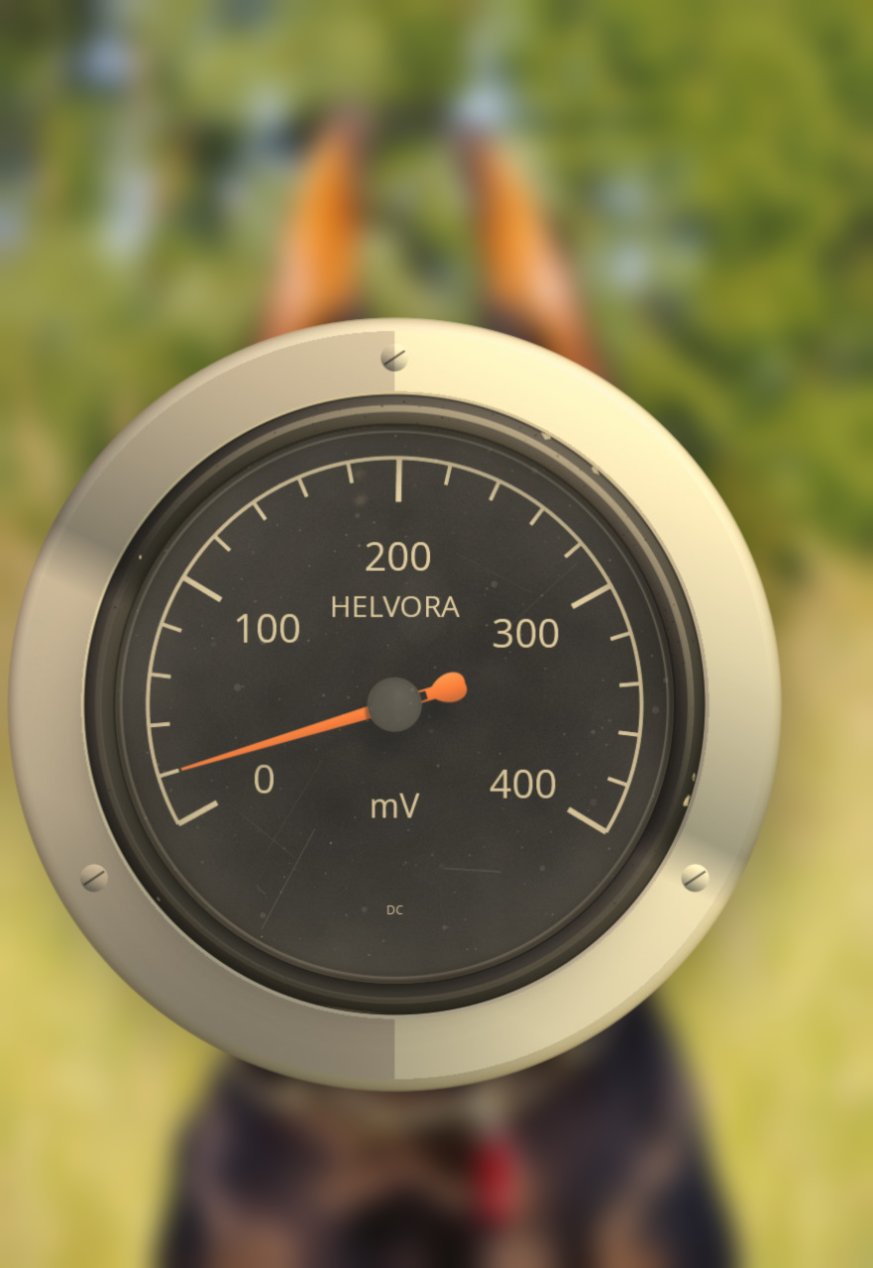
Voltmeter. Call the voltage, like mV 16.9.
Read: mV 20
